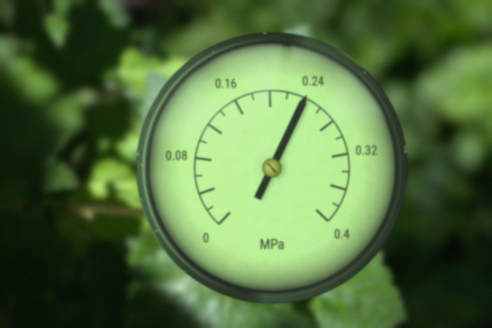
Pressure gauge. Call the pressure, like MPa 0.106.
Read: MPa 0.24
